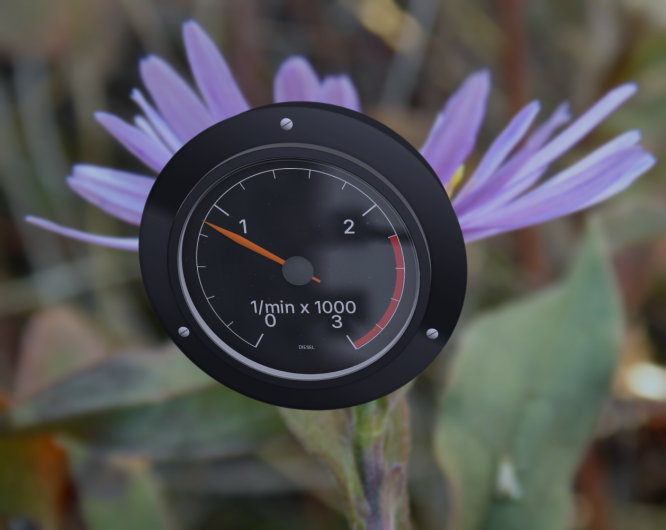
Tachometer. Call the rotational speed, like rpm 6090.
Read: rpm 900
